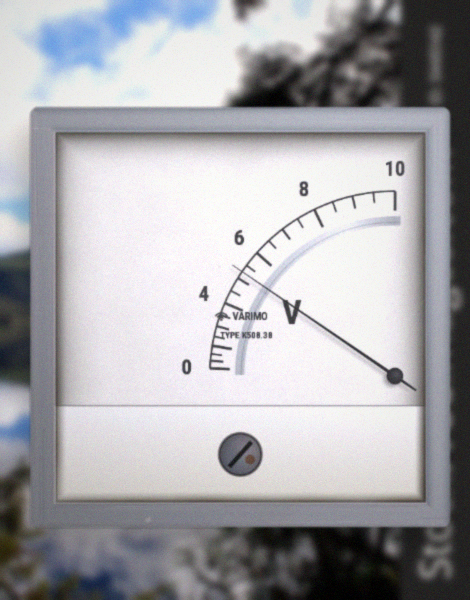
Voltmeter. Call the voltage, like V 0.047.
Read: V 5.25
